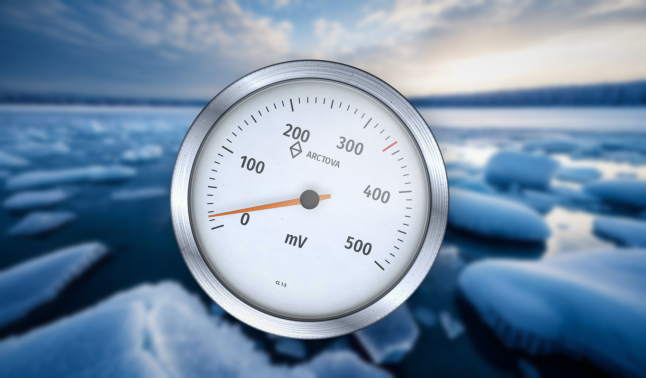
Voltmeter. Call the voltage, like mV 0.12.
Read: mV 15
